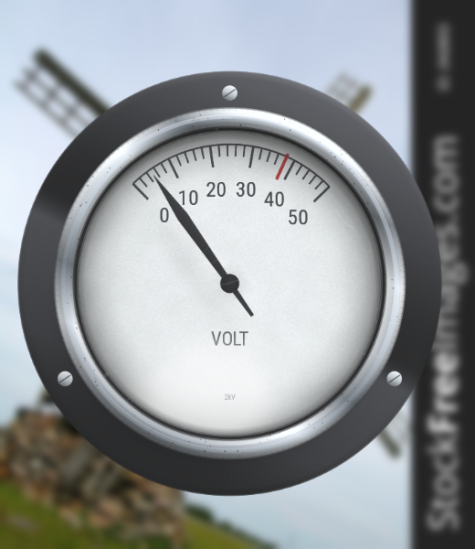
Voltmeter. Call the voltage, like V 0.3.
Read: V 5
